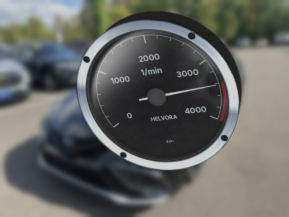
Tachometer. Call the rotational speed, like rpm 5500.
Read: rpm 3400
